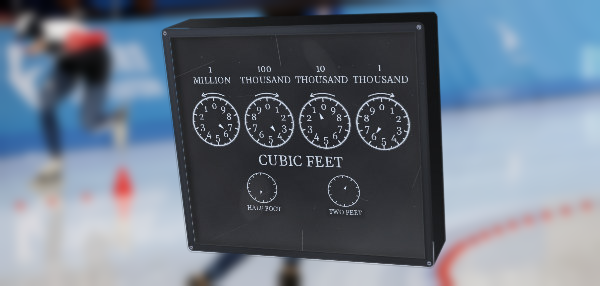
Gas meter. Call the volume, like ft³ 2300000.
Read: ft³ 640600
